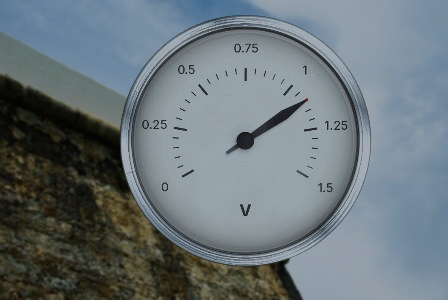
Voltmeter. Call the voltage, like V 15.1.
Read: V 1.1
